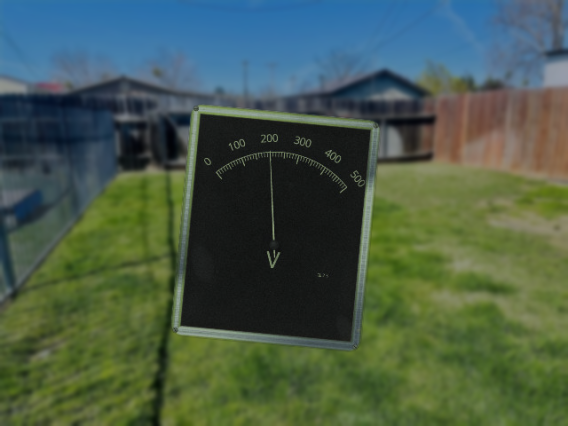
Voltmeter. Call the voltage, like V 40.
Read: V 200
